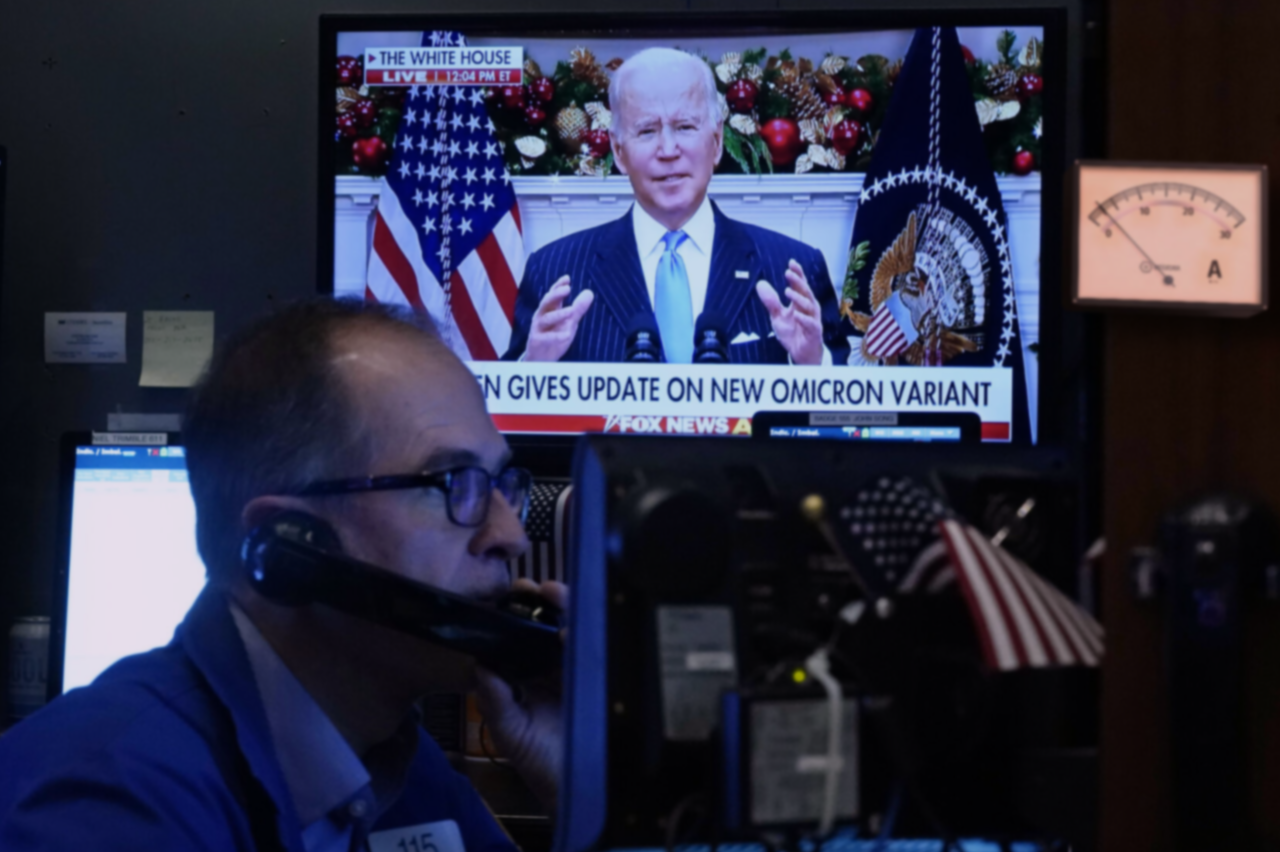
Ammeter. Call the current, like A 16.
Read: A 2.5
